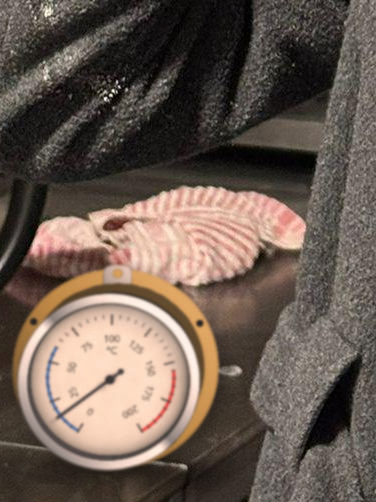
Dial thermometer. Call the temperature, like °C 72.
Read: °C 15
